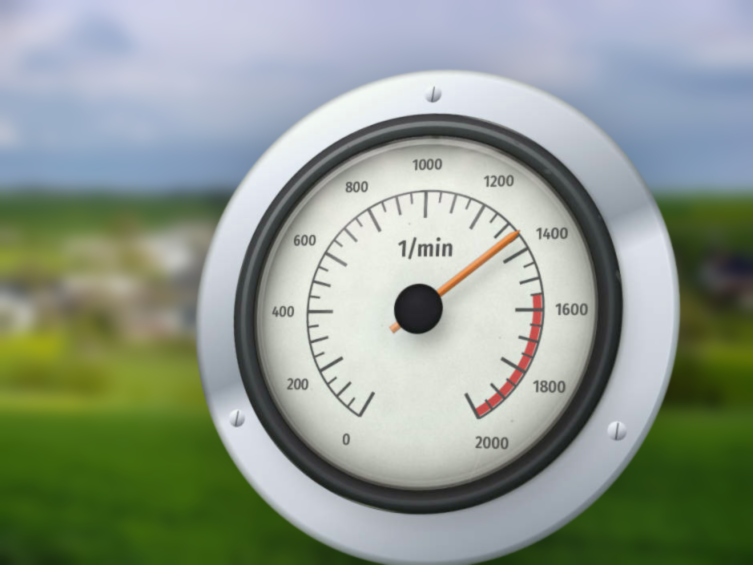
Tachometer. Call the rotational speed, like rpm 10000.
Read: rpm 1350
